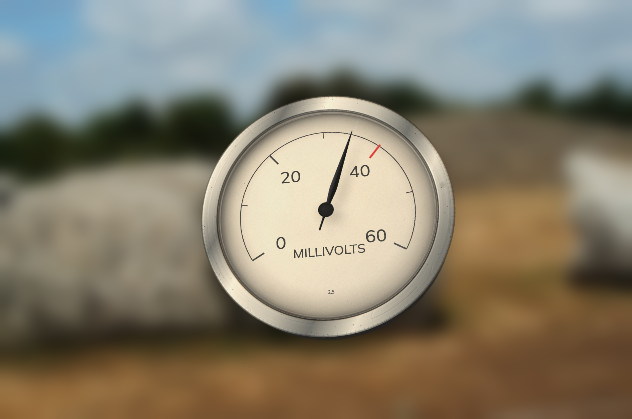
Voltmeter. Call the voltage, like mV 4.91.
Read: mV 35
